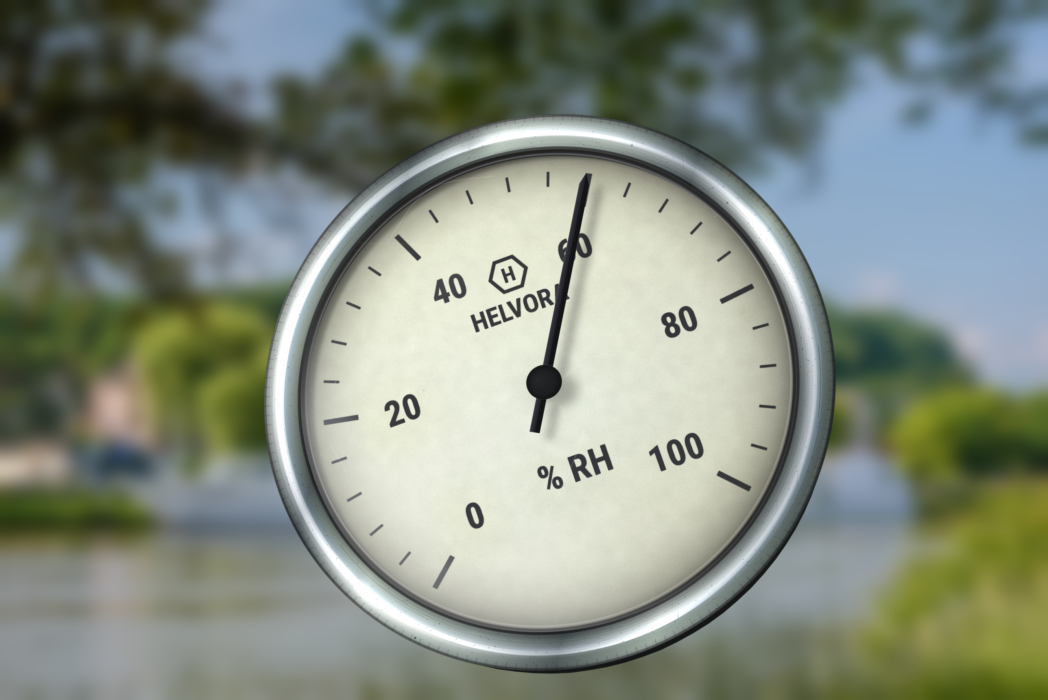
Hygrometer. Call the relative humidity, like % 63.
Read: % 60
